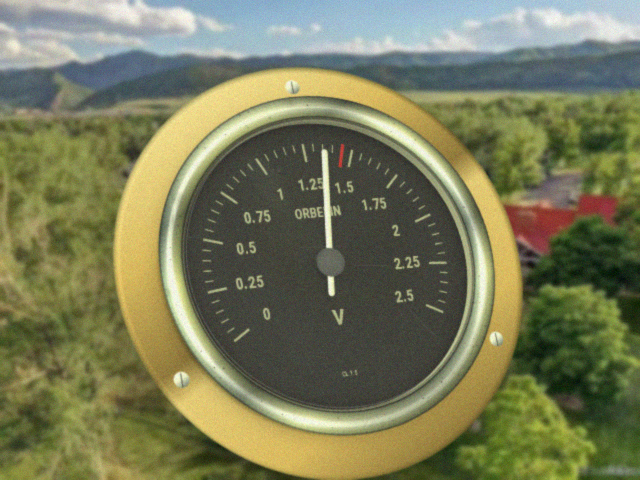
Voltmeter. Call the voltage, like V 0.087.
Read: V 1.35
